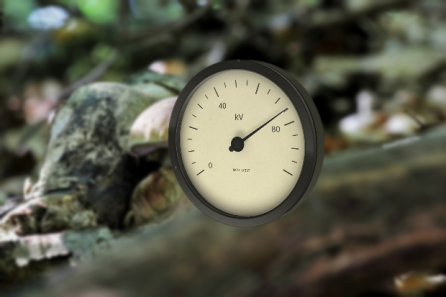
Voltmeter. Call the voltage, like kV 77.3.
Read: kV 75
